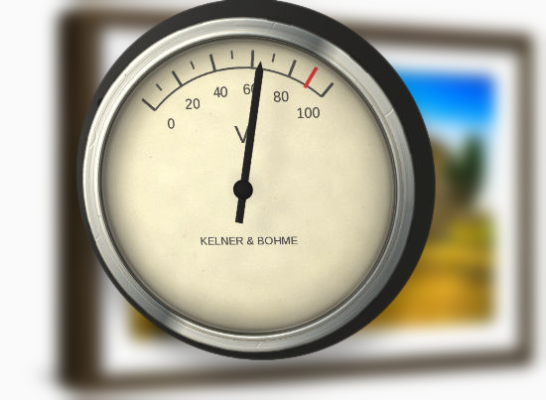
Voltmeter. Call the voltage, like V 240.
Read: V 65
